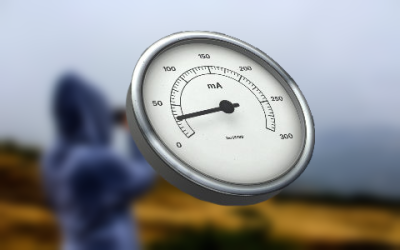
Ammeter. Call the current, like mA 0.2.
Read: mA 25
